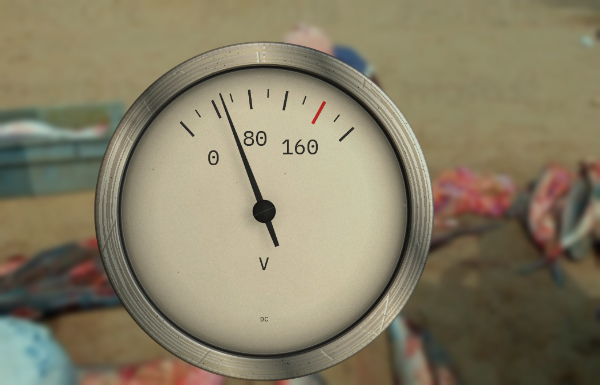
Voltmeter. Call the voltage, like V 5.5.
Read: V 50
